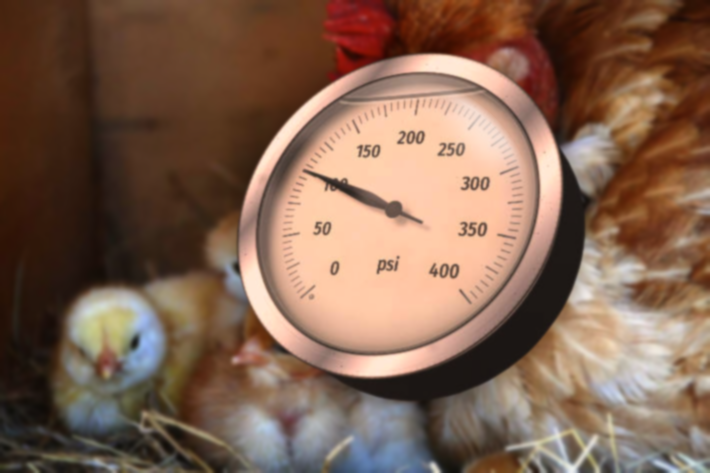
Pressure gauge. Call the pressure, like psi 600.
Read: psi 100
